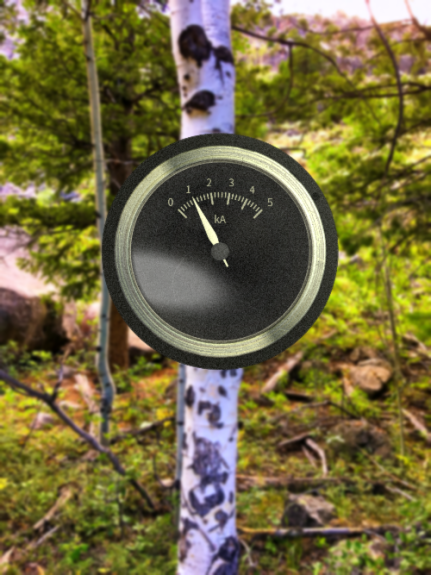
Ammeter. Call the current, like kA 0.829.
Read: kA 1
